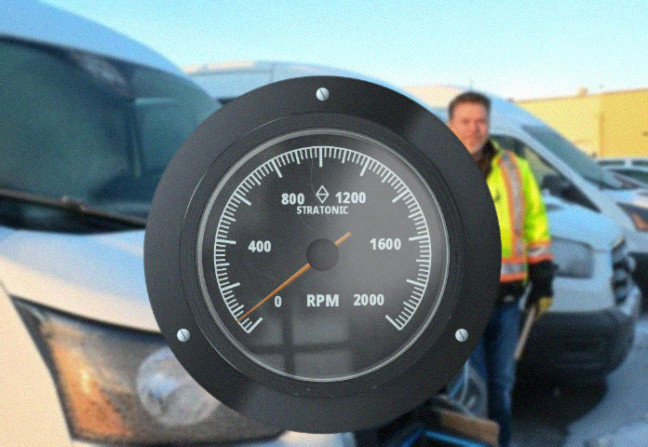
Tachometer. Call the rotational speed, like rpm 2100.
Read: rpm 60
